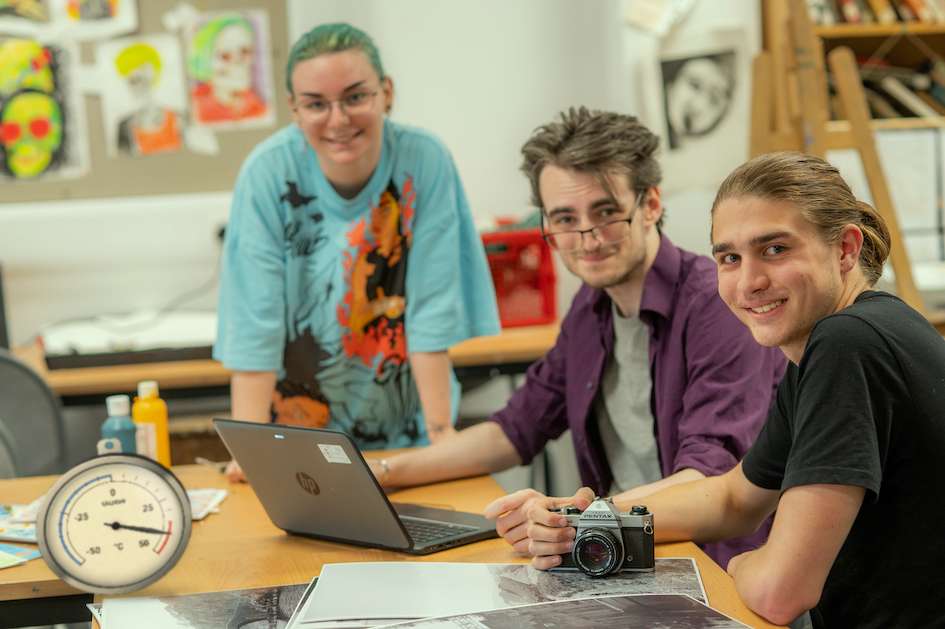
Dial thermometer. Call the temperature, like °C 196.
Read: °C 40
